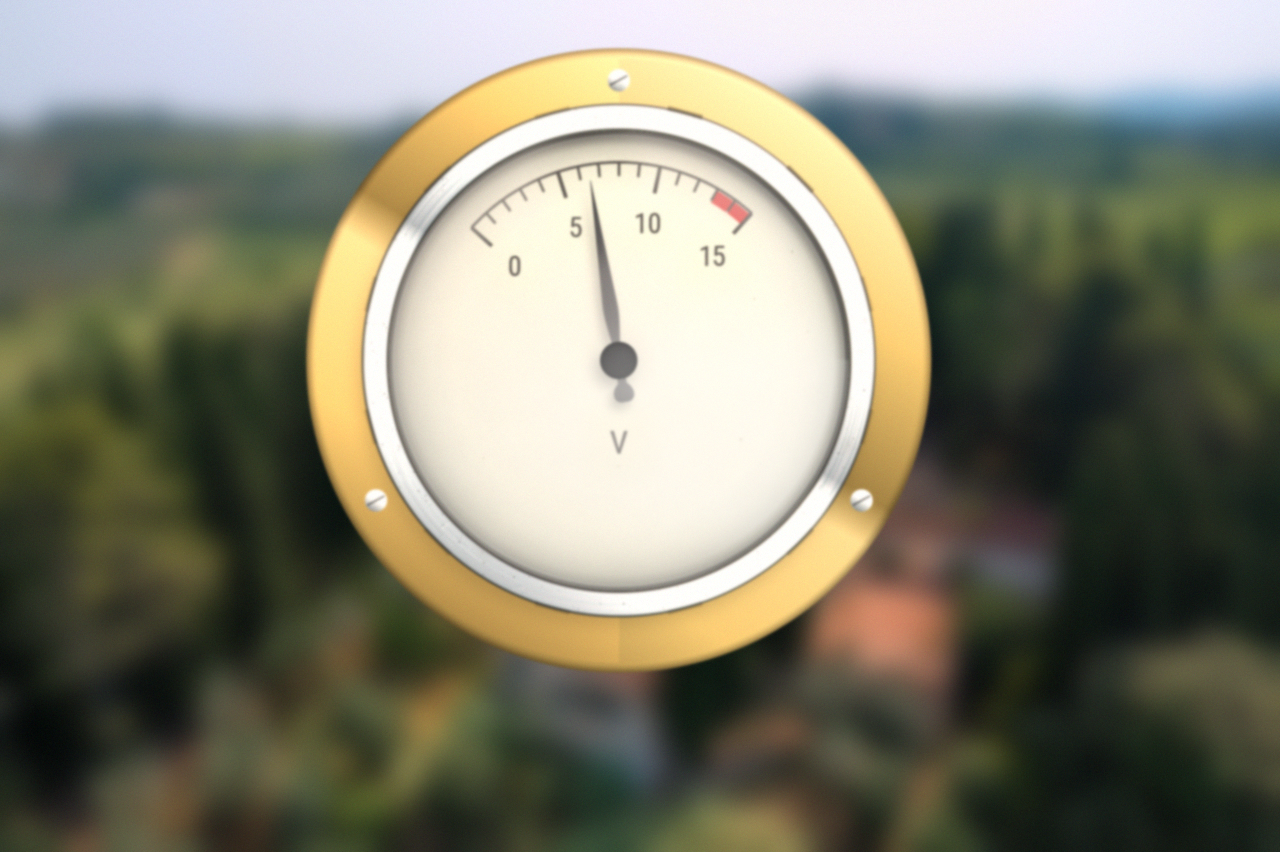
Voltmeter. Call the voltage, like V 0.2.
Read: V 6.5
